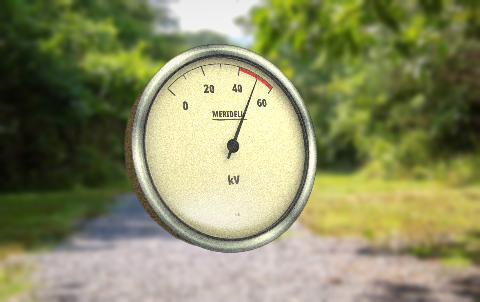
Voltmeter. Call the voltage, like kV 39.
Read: kV 50
